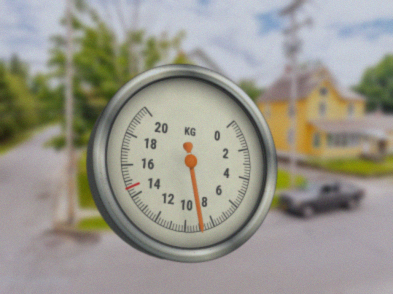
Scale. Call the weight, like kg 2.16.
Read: kg 9
